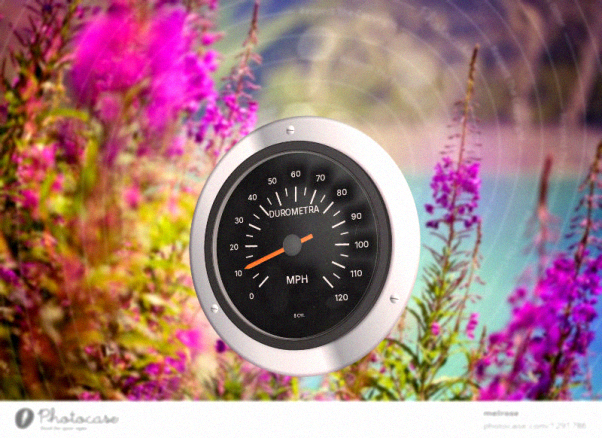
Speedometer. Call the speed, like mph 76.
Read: mph 10
